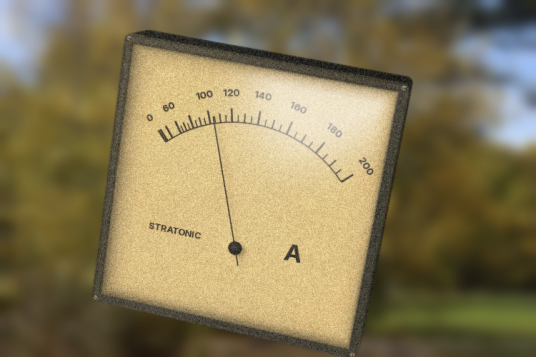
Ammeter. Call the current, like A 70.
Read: A 105
